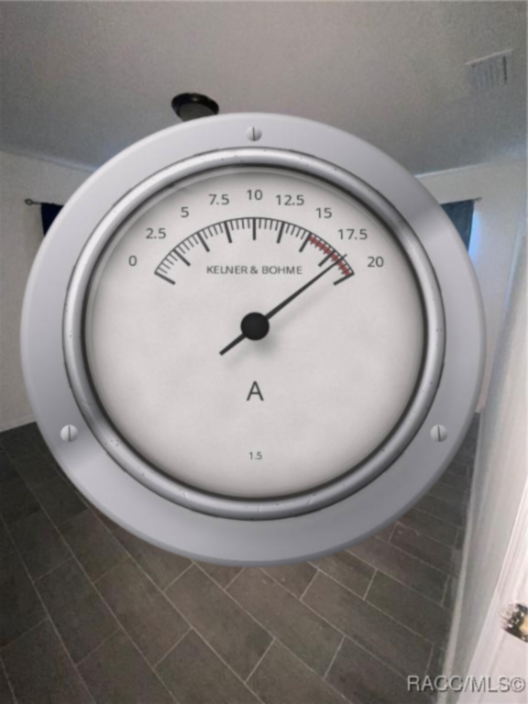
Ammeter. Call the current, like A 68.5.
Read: A 18.5
